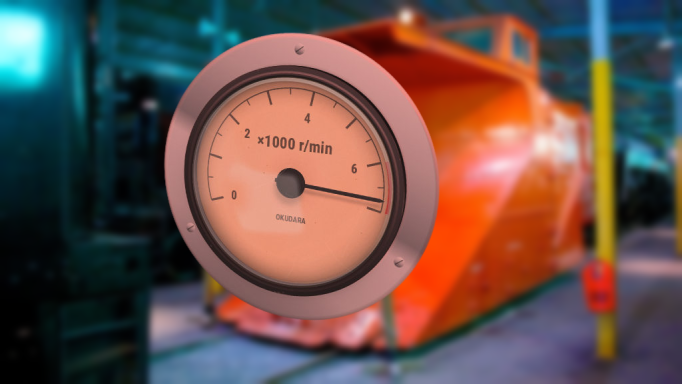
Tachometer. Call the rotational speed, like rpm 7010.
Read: rpm 6750
